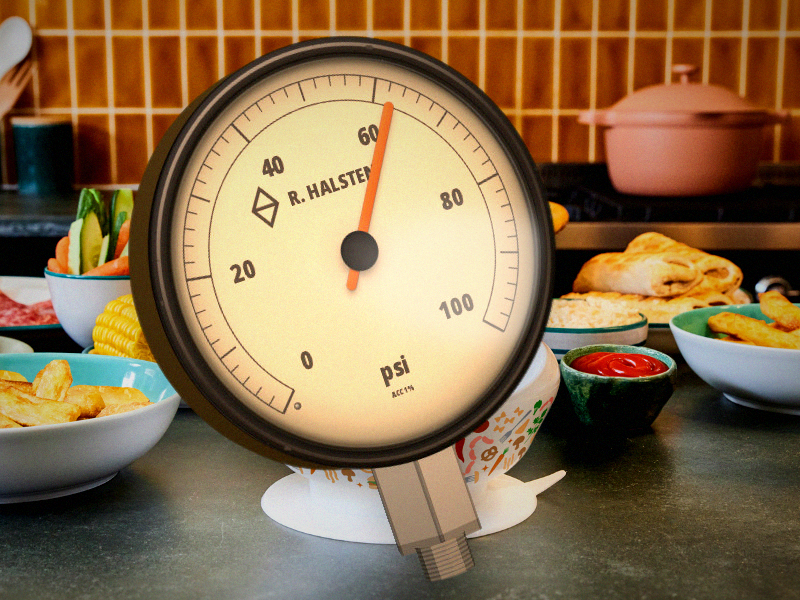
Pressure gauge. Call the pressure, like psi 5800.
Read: psi 62
